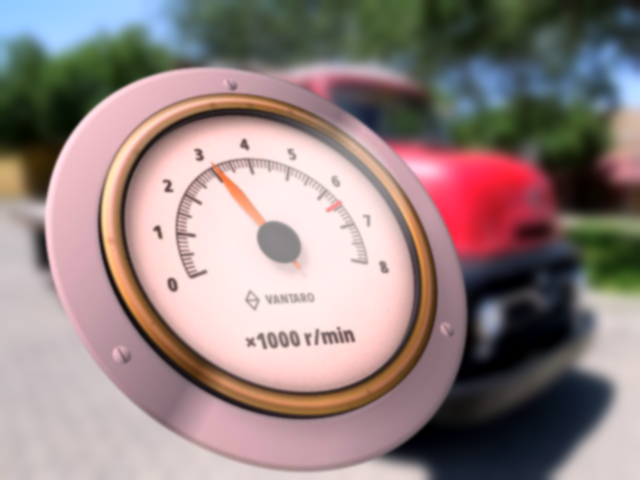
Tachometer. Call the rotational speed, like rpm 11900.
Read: rpm 3000
